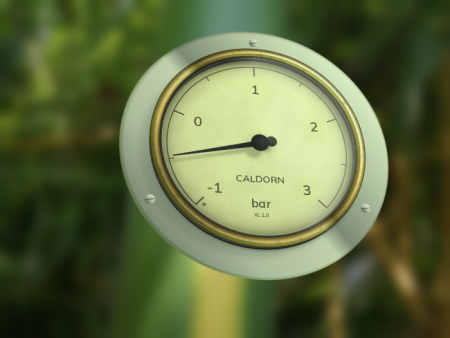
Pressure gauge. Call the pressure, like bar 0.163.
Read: bar -0.5
